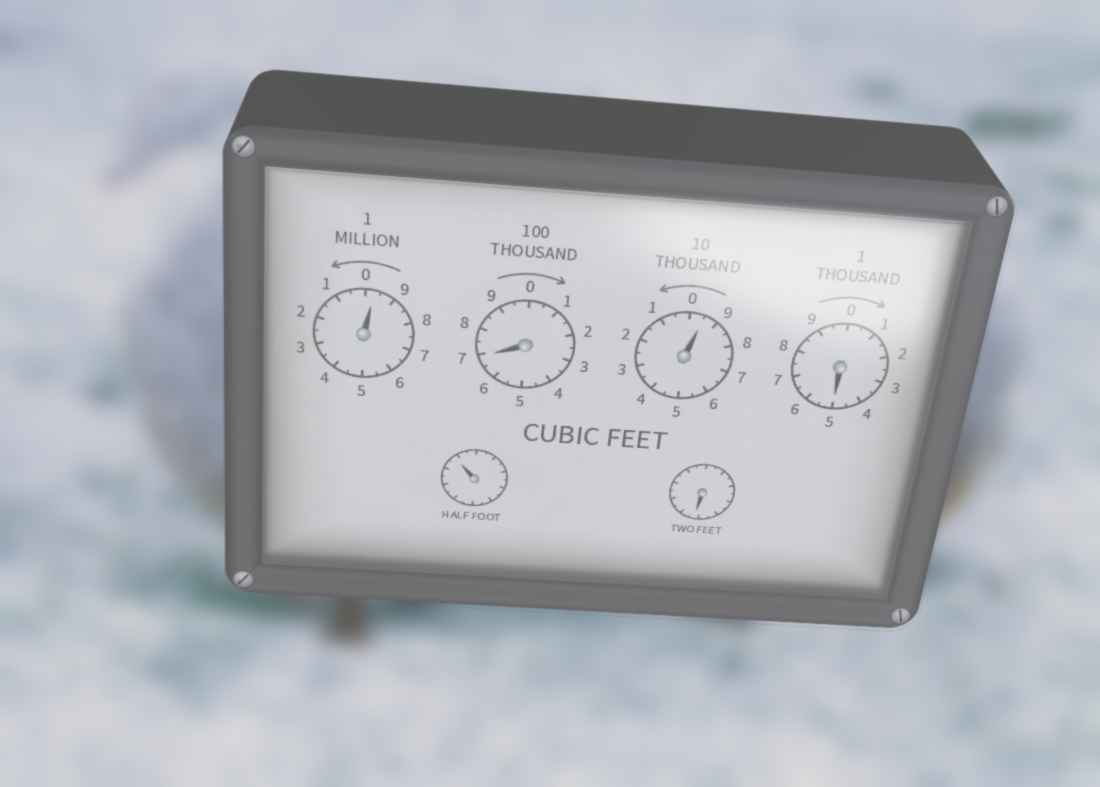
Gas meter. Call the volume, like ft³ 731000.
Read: ft³ 969500
